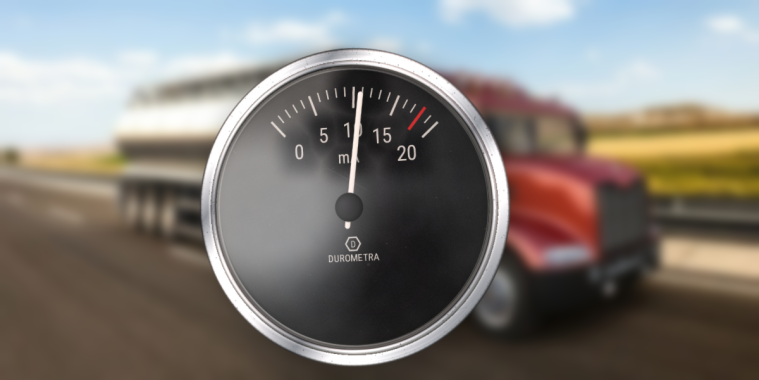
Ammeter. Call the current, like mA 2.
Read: mA 11
